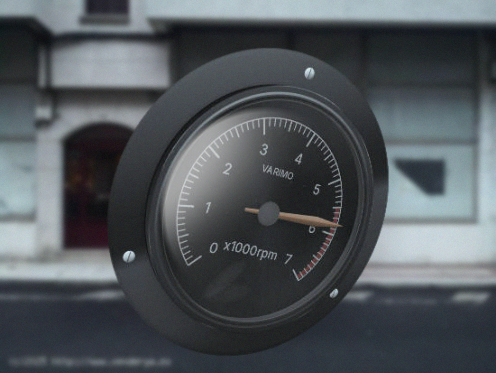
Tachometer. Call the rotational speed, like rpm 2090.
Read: rpm 5800
